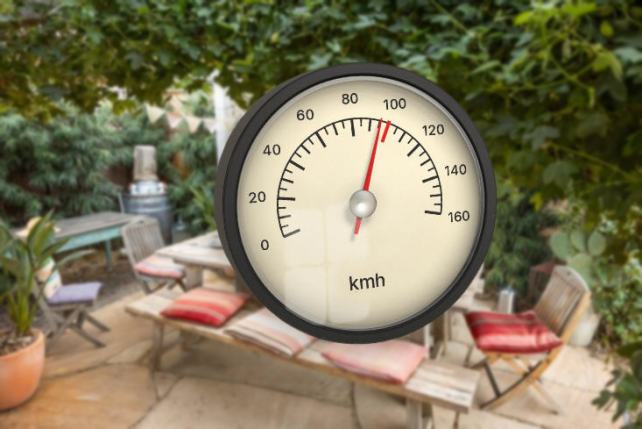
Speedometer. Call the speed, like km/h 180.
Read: km/h 95
